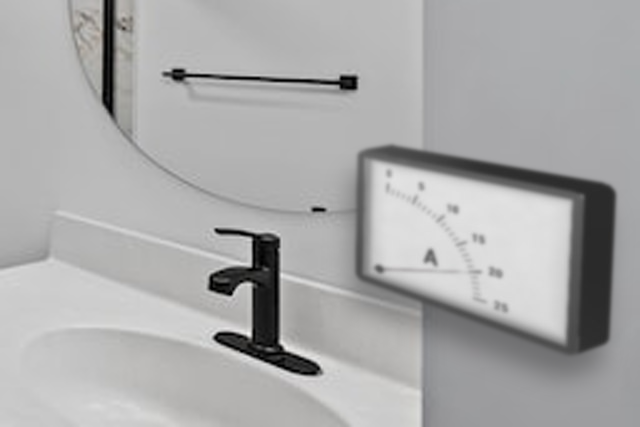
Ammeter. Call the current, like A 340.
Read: A 20
